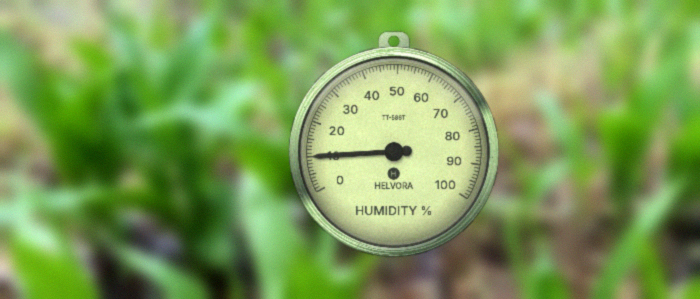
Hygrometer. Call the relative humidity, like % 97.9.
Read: % 10
